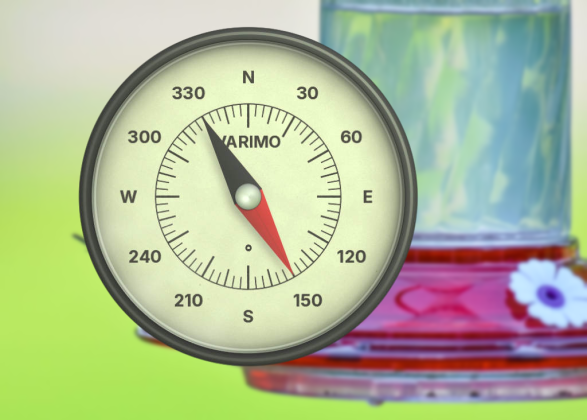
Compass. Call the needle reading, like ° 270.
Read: ° 150
